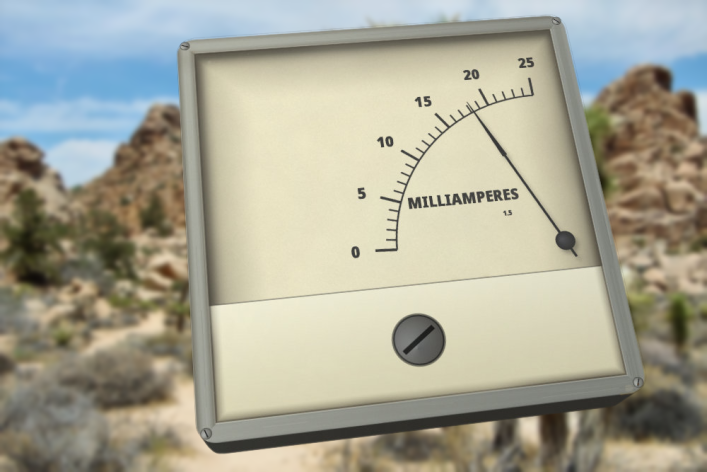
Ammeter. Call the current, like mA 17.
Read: mA 18
